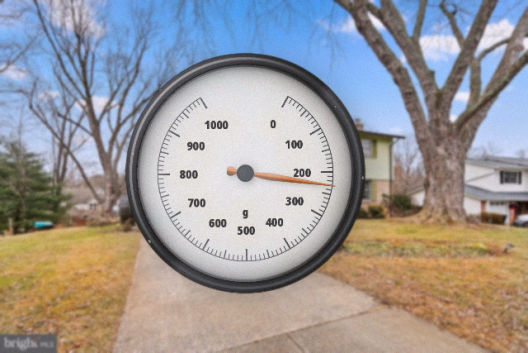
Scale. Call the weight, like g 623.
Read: g 230
